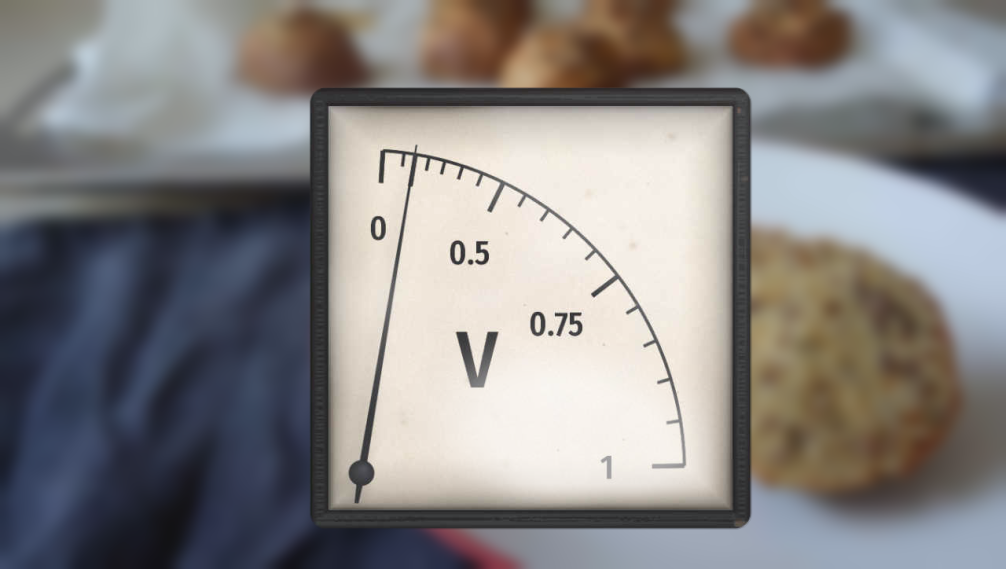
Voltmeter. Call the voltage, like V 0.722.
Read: V 0.25
